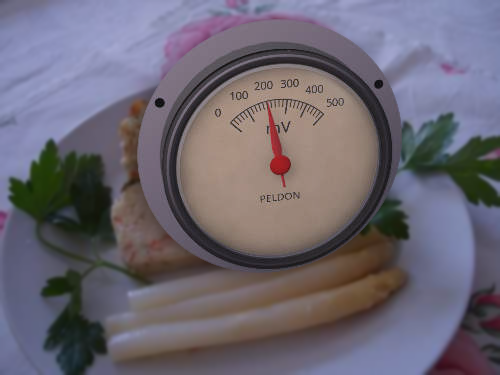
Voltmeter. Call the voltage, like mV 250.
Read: mV 200
